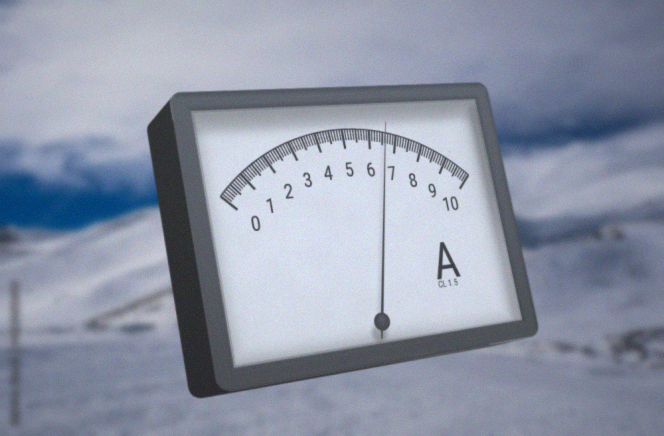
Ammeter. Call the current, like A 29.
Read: A 6.5
